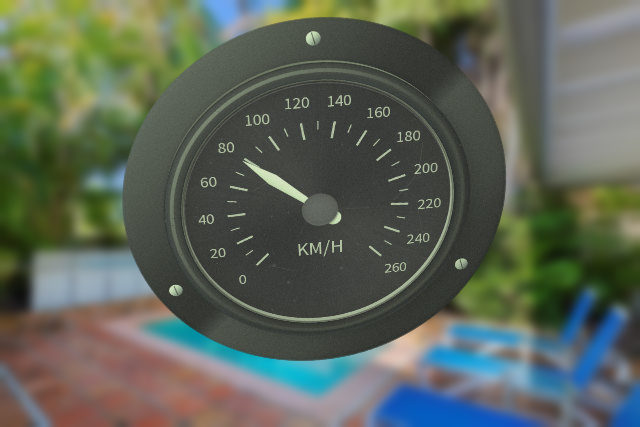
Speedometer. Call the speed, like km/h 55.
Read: km/h 80
